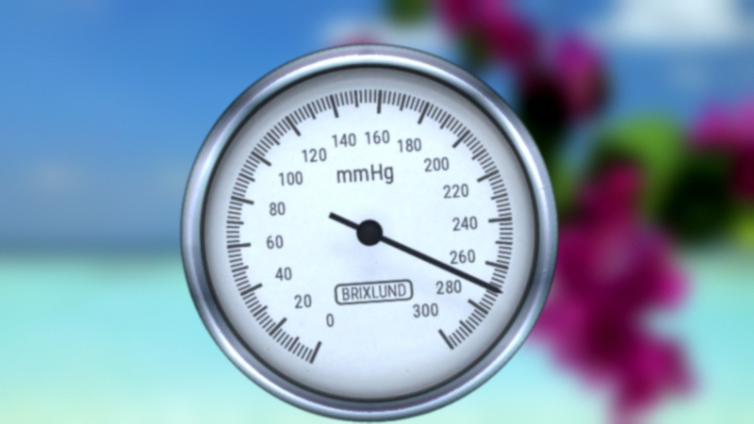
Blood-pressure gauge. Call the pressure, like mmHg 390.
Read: mmHg 270
